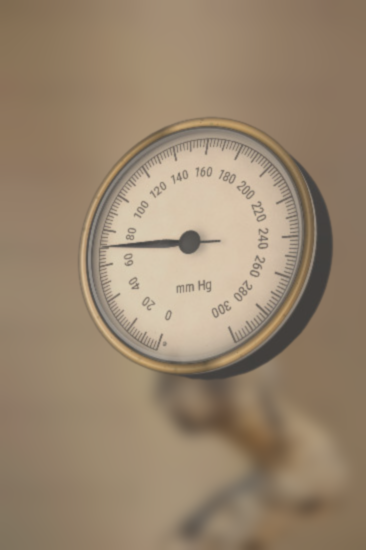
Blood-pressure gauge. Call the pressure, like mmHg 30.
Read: mmHg 70
